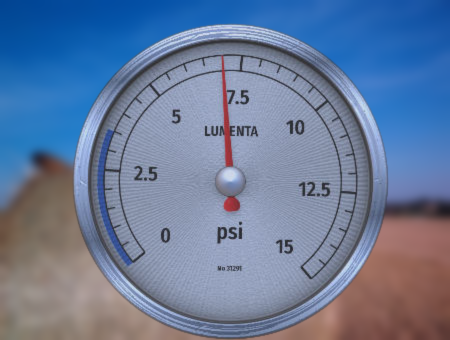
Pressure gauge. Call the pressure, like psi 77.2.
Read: psi 7
